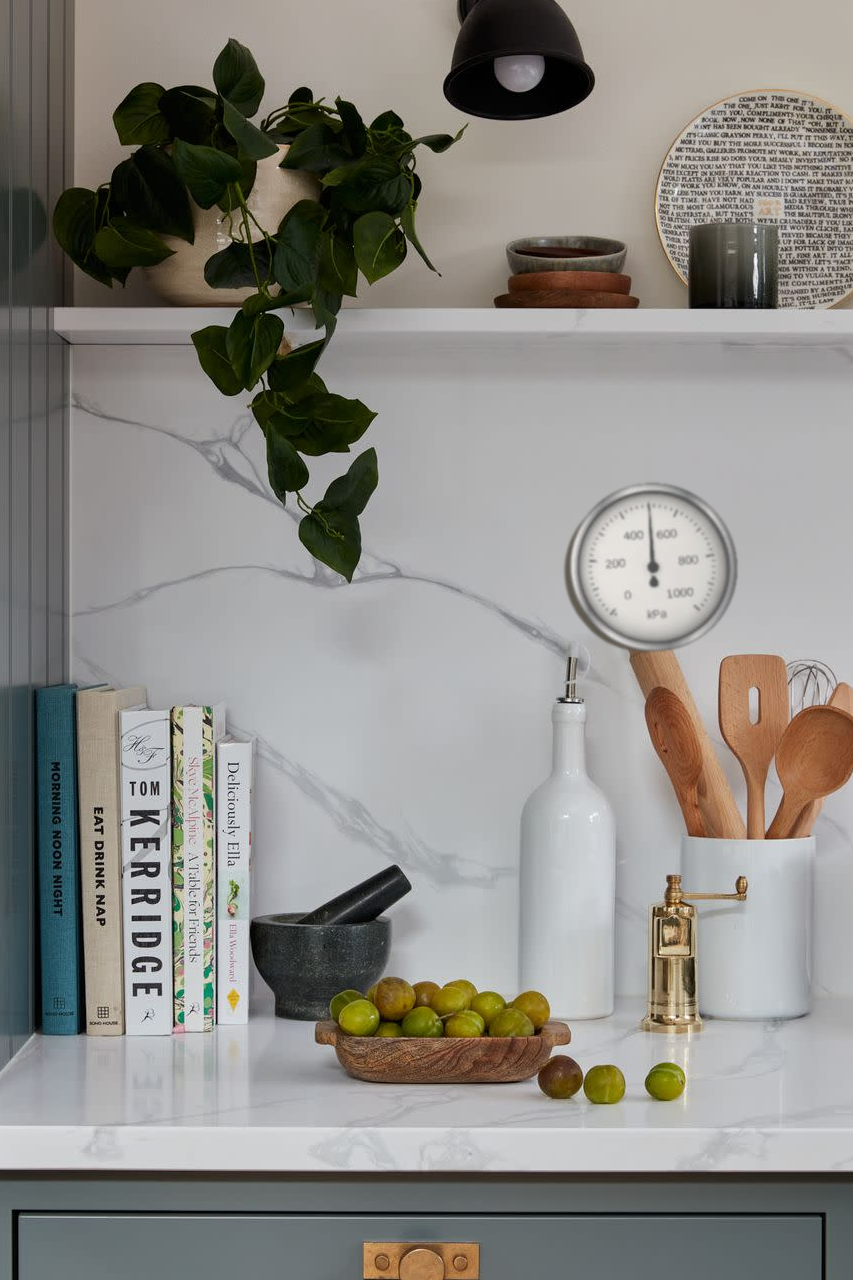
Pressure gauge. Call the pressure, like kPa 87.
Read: kPa 500
